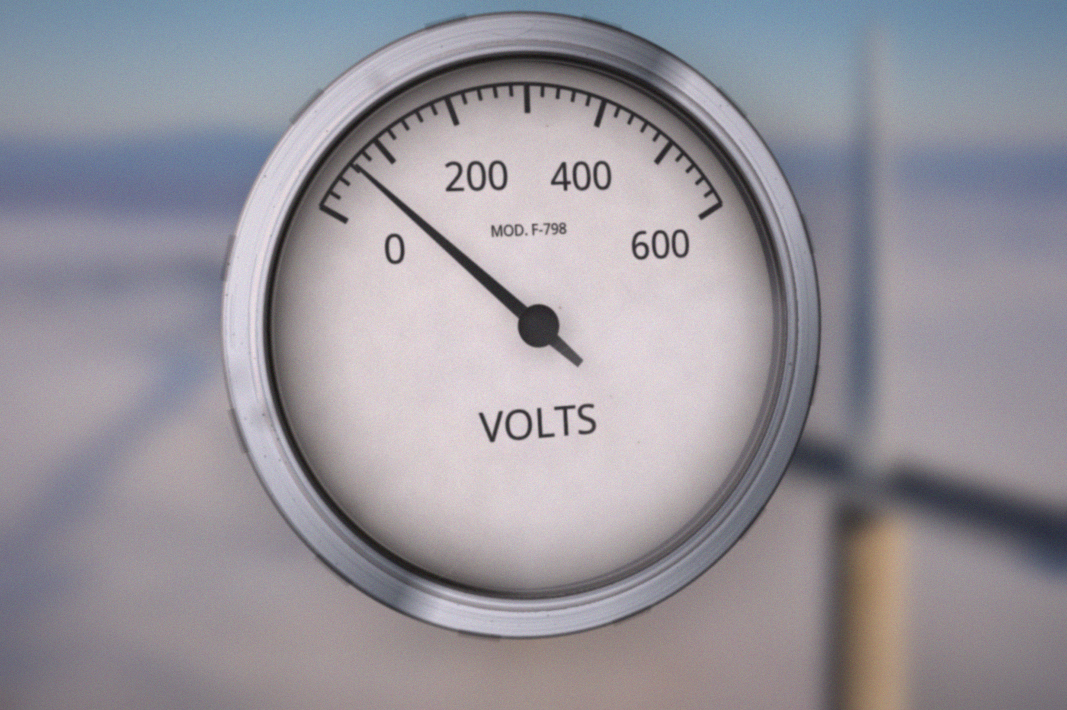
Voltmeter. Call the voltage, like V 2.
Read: V 60
